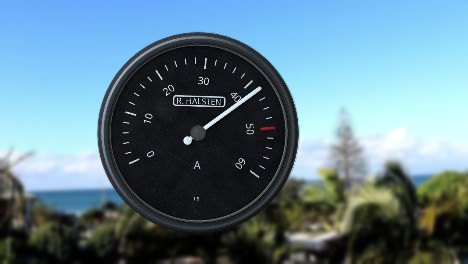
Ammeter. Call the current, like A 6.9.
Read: A 42
